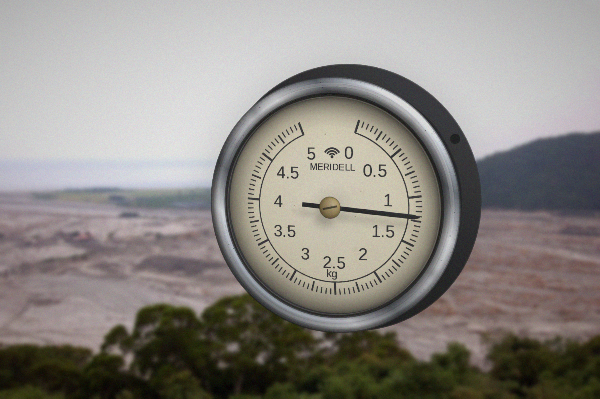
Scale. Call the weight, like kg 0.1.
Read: kg 1.2
